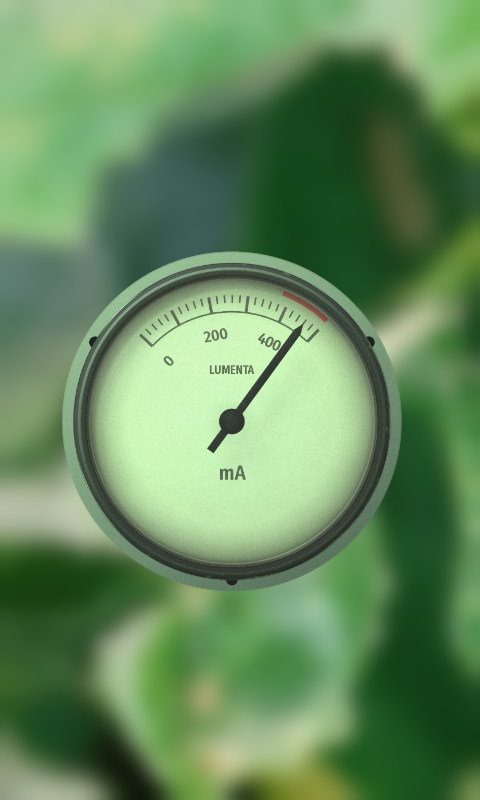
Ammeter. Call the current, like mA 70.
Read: mA 460
